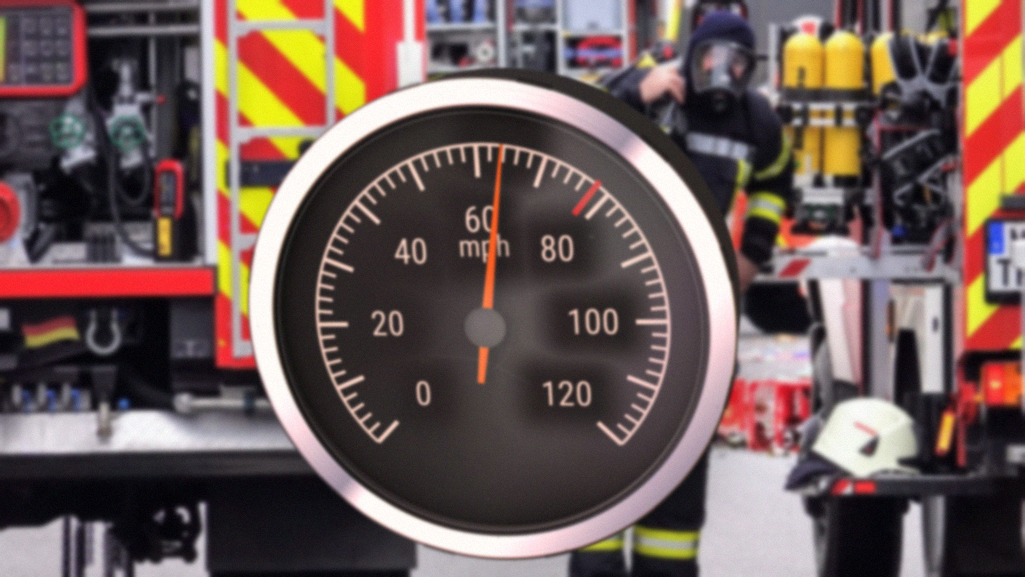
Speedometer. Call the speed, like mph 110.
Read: mph 64
